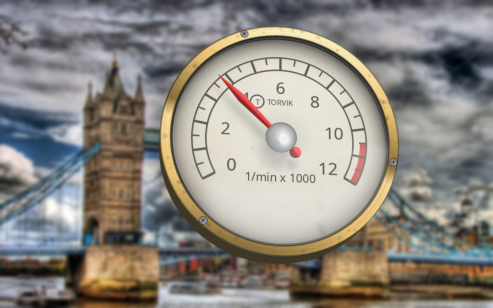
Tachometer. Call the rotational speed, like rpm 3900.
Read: rpm 3750
